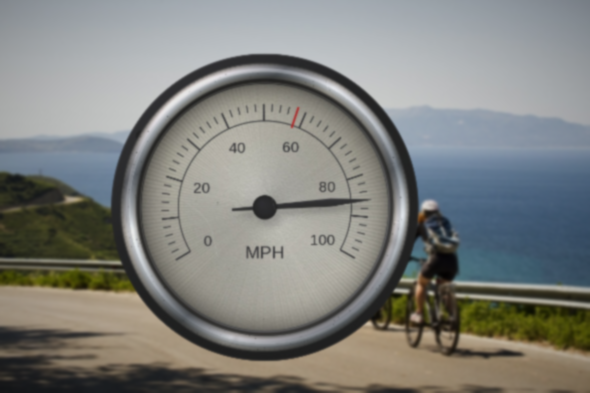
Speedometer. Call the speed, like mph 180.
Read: mph 86
